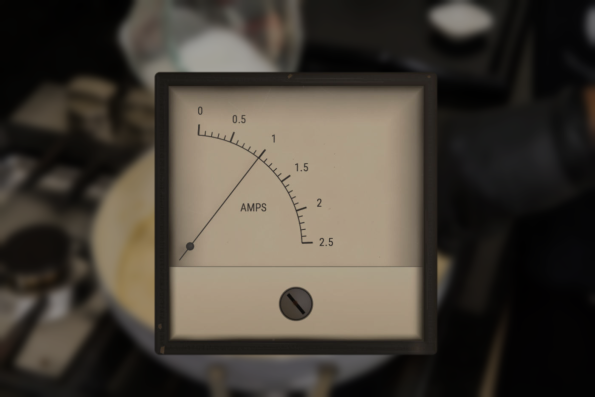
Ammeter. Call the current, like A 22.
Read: A 1
